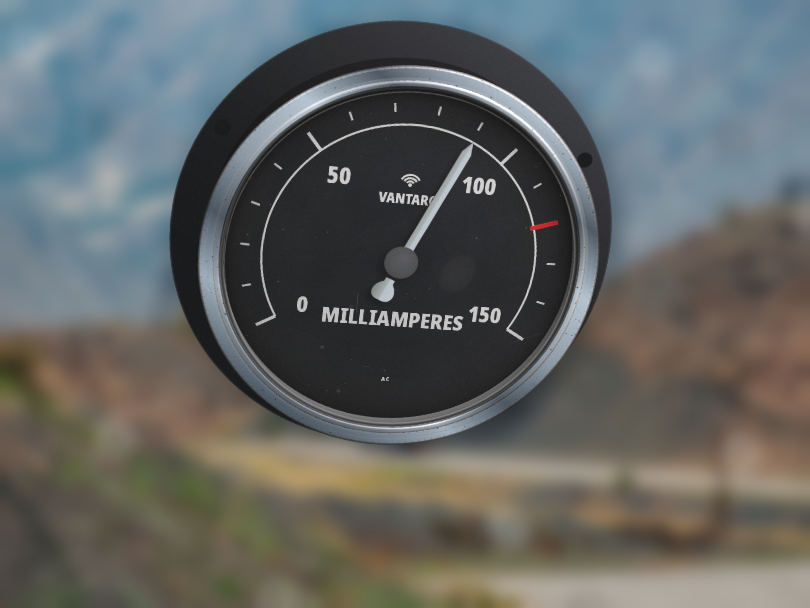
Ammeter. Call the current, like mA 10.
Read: mA 90
